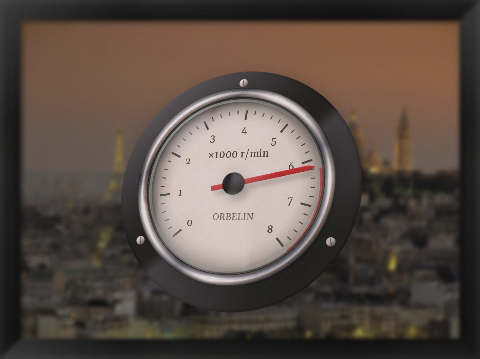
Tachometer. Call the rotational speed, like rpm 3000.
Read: rpm 6200
